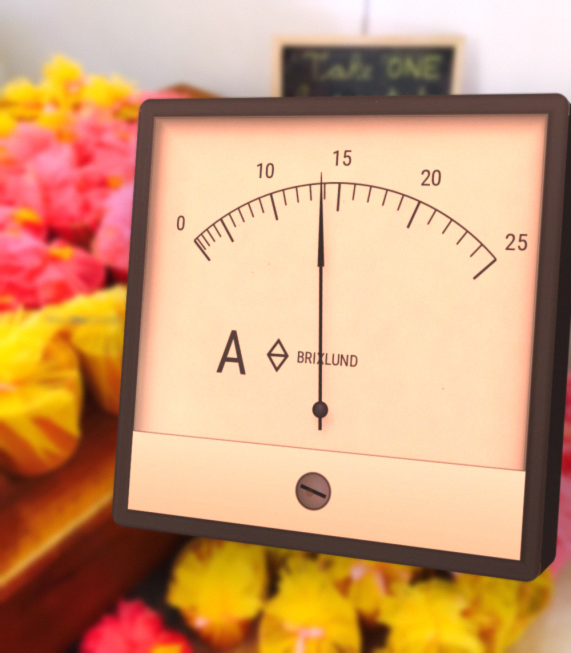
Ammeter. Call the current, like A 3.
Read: A 14
